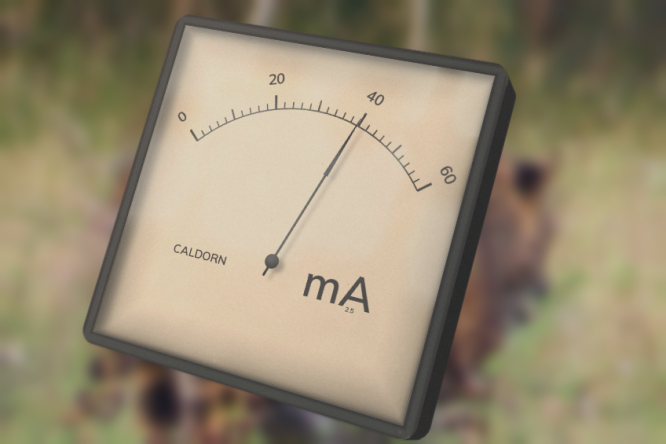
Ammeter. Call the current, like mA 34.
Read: mA 40
